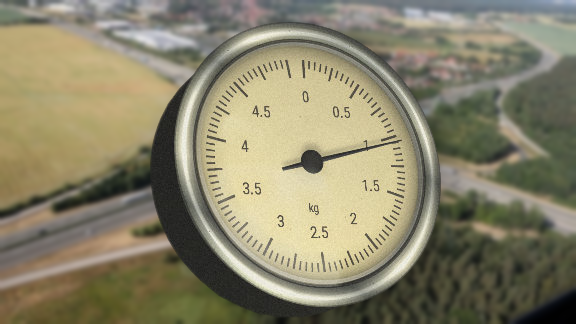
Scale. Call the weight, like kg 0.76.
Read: kg 1.05
